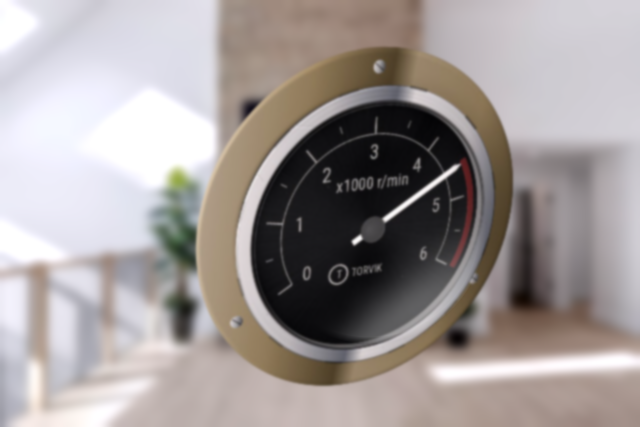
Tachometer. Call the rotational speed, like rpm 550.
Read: rpm 4500
